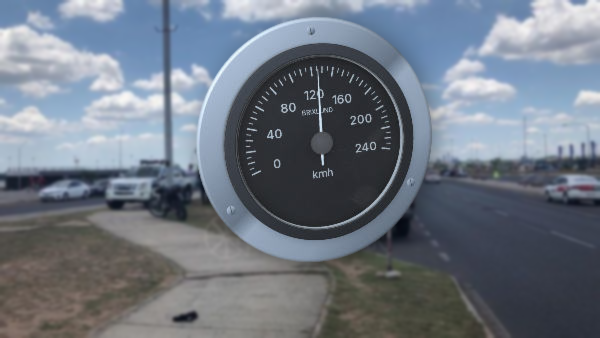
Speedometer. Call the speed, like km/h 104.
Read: km/h 125
